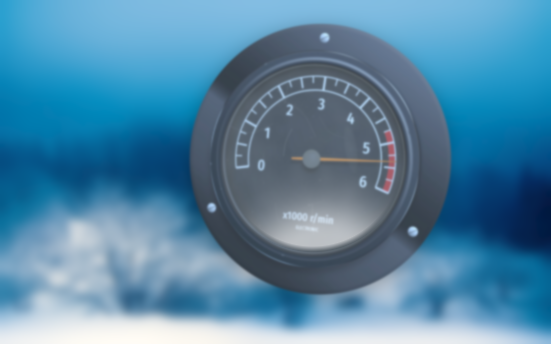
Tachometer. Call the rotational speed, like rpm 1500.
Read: rpm 5375
